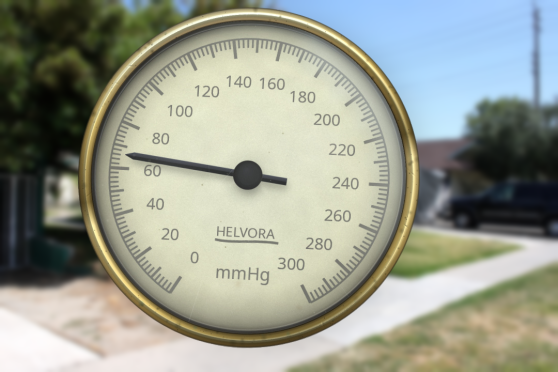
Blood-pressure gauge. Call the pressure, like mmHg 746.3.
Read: mmHg 66
